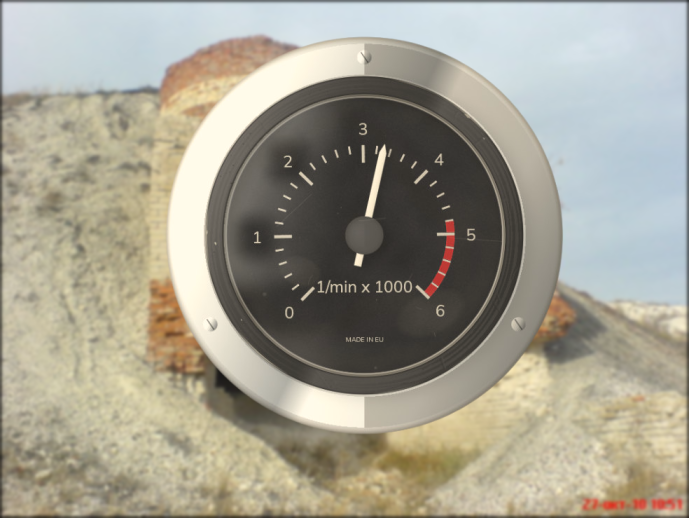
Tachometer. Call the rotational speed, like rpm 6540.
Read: rpm 3300
